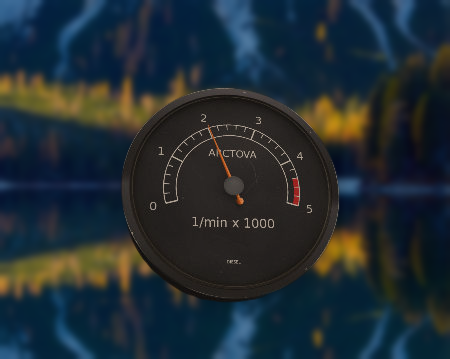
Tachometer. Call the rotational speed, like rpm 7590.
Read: rpm 2000
